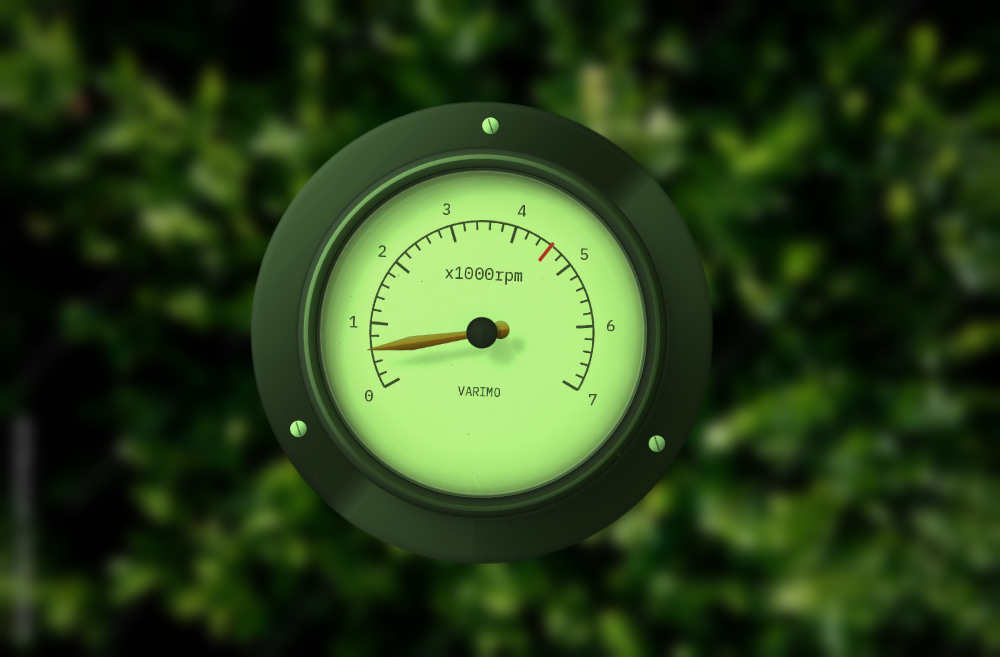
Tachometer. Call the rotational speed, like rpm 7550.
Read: rpm 600
